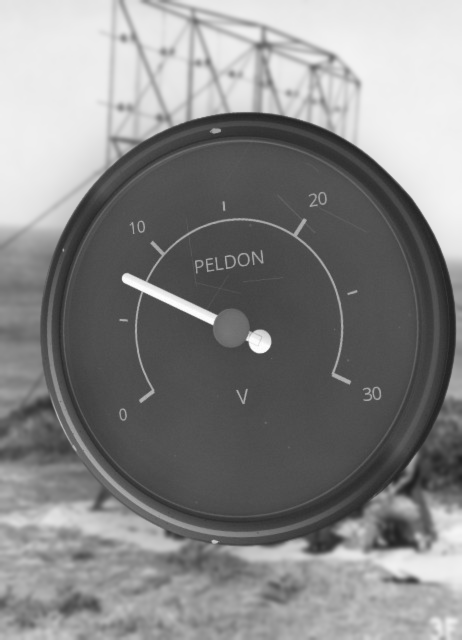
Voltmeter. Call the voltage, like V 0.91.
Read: V 7.5
